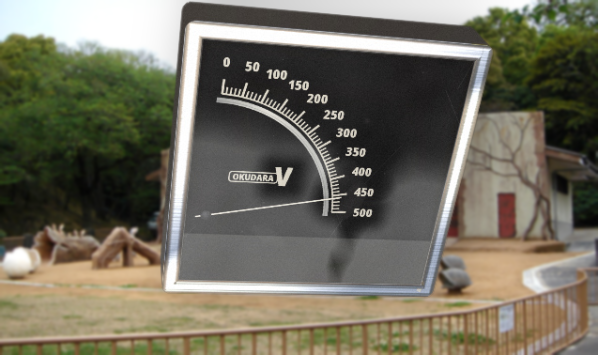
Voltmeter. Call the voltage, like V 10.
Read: V 450
